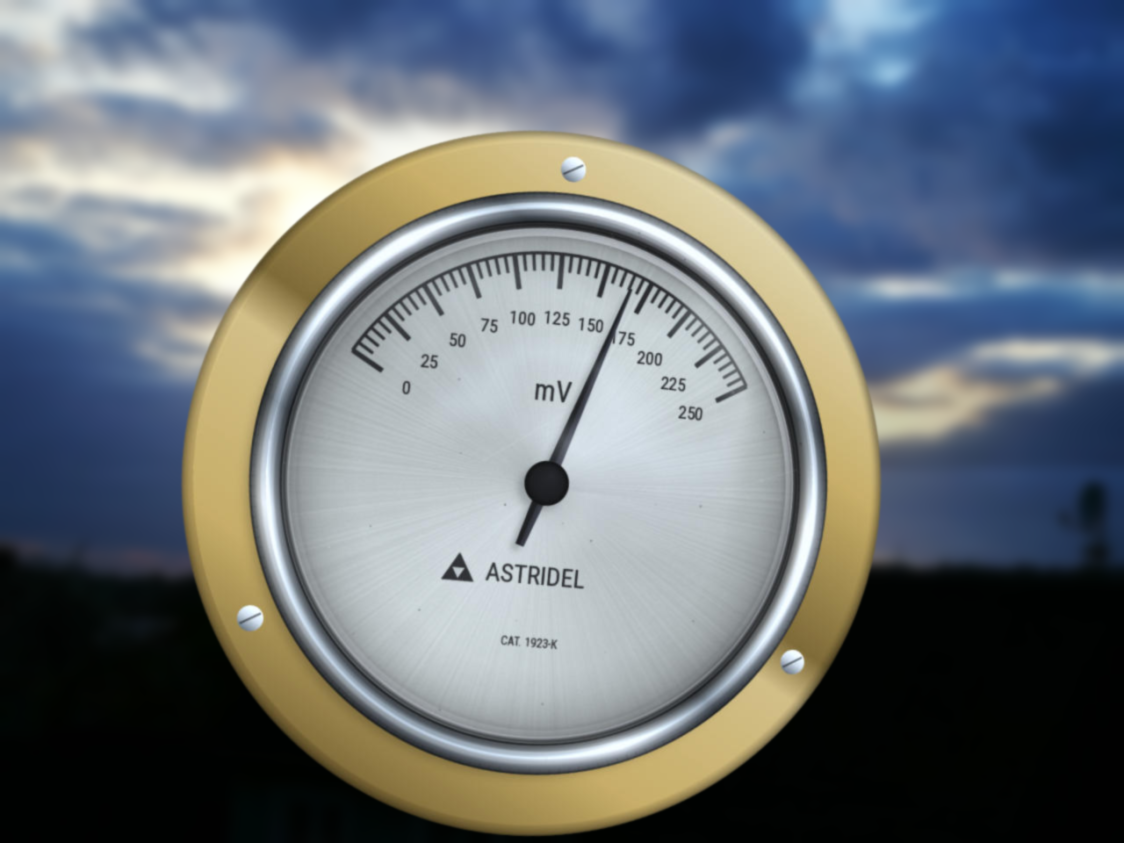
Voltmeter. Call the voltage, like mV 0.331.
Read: mV 165
